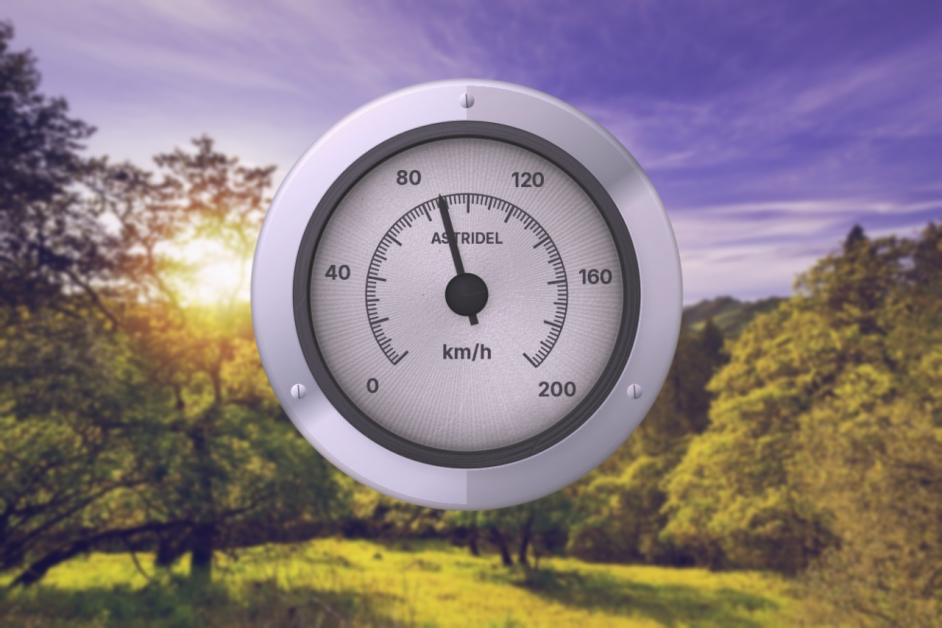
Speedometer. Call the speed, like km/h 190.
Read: km/h 88
